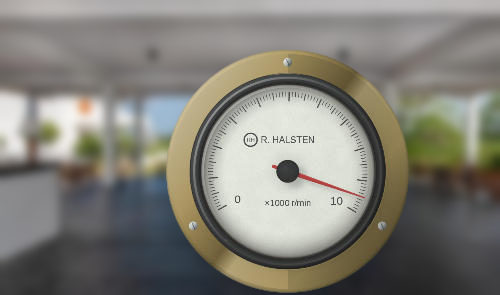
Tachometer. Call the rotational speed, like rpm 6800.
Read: rpm 9500
